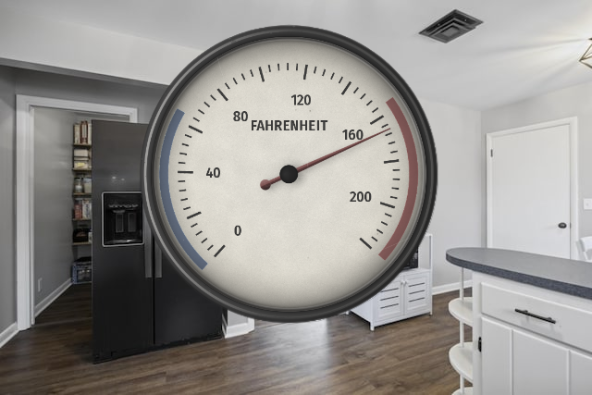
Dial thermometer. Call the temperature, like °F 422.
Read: °F 166
